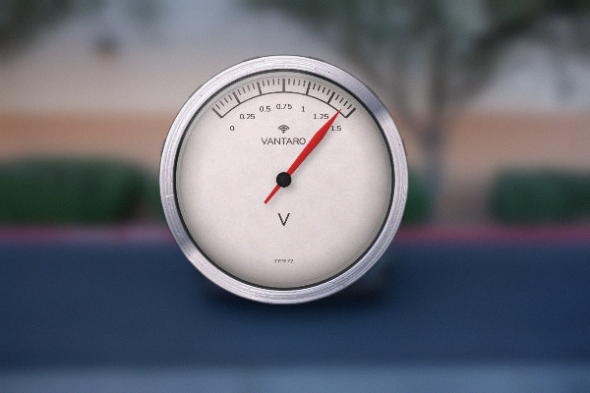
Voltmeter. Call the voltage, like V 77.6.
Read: V 1.4
